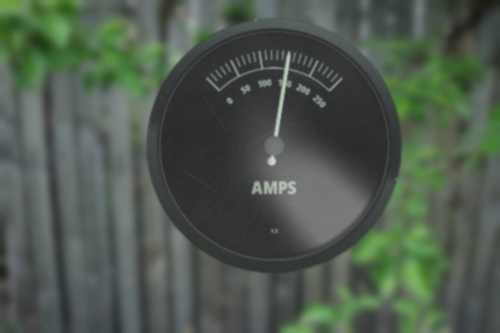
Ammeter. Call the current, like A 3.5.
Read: A 150
